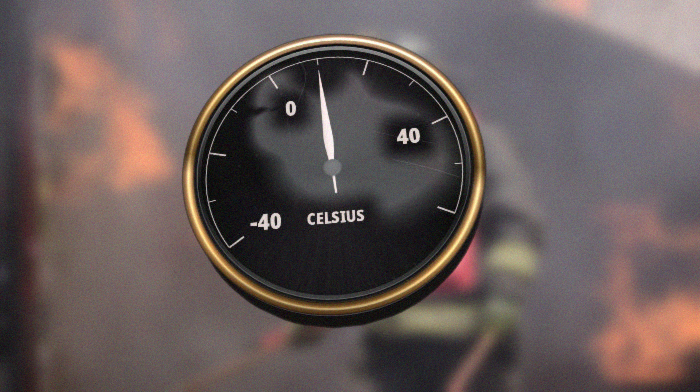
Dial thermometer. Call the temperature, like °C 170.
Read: °C 10
